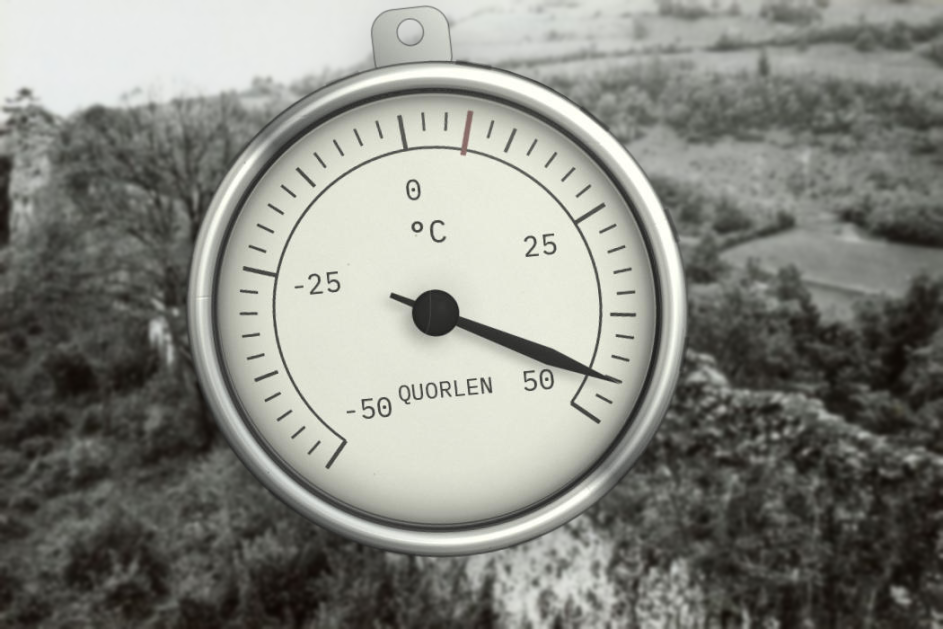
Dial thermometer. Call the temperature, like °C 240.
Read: °C 45
